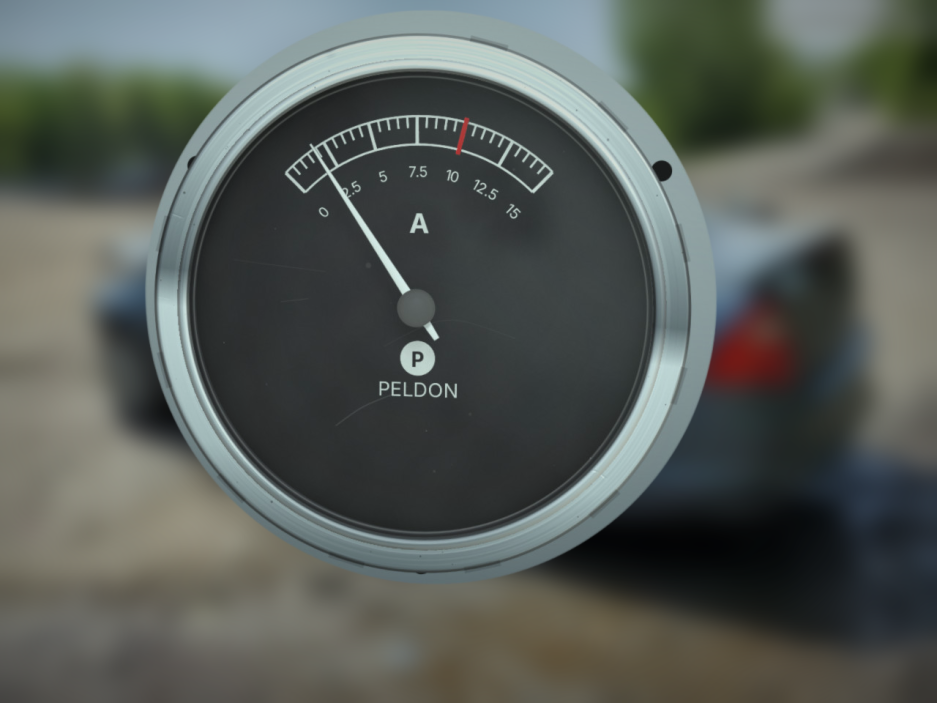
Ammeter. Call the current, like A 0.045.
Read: A 2
